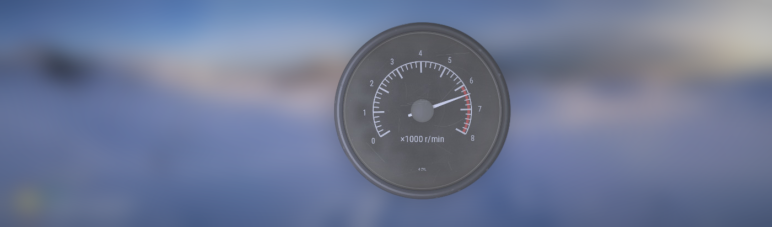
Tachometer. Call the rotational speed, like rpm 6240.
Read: rpm 6400
